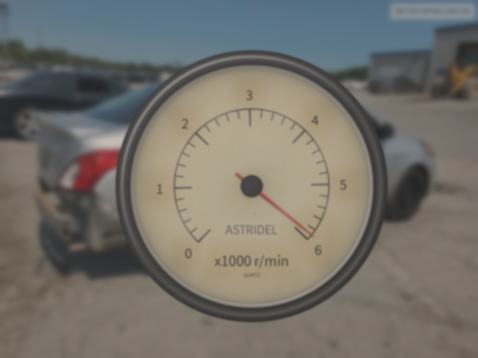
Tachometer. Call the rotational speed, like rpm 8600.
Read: rpm 5900
